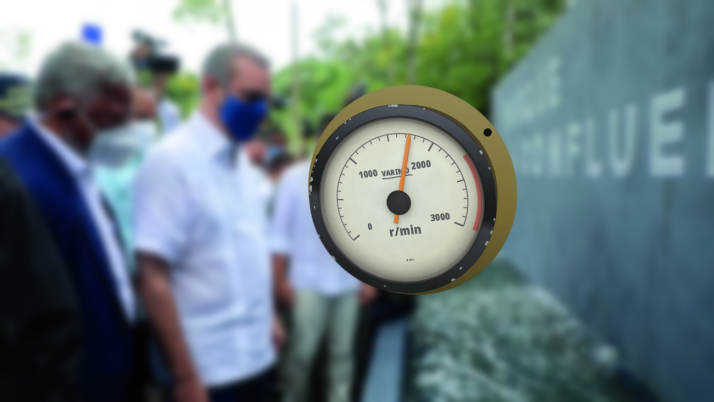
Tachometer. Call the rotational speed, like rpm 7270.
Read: rpm 1750
